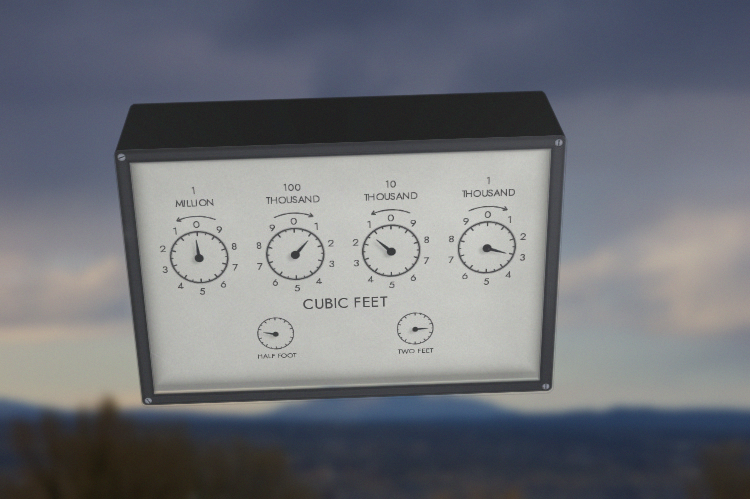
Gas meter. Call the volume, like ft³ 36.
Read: ft³ 11300
